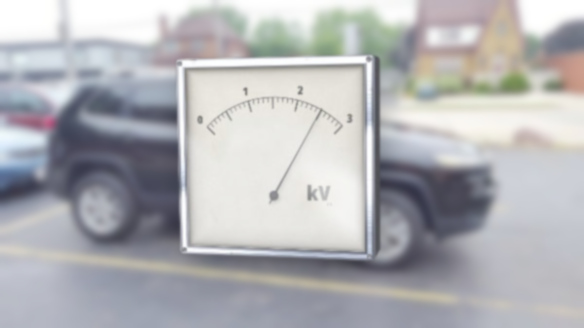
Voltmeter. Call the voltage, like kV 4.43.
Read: kV 2.5
